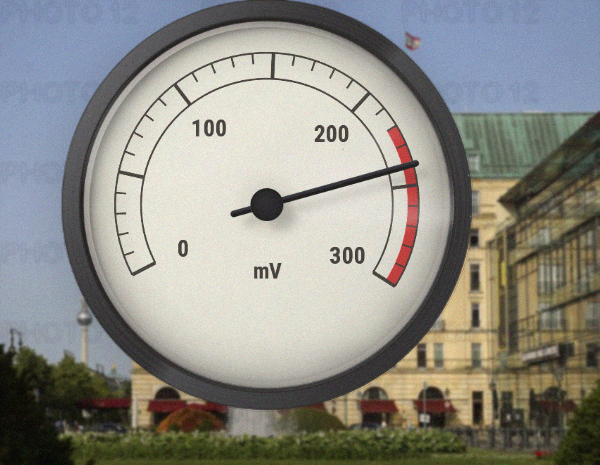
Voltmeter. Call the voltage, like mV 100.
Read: mV 240
